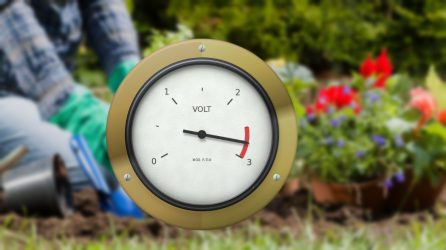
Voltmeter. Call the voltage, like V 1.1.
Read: V 2.75
